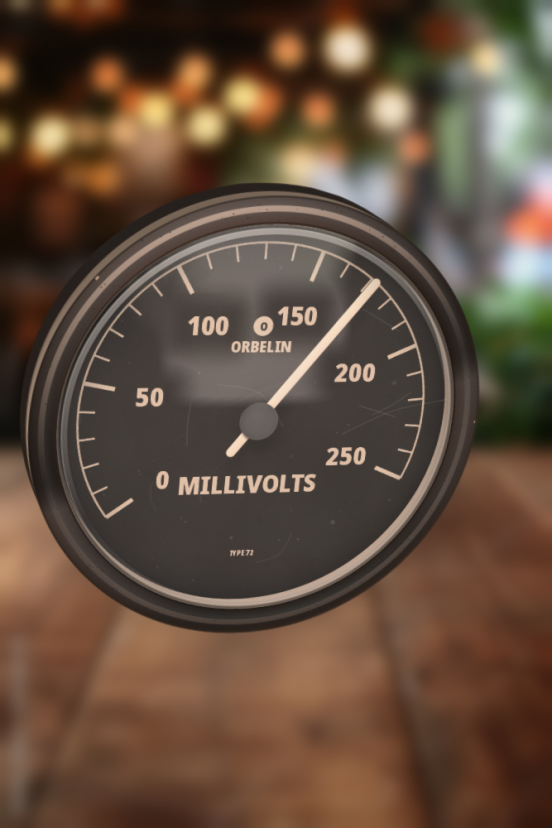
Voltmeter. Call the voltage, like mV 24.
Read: mV 170
